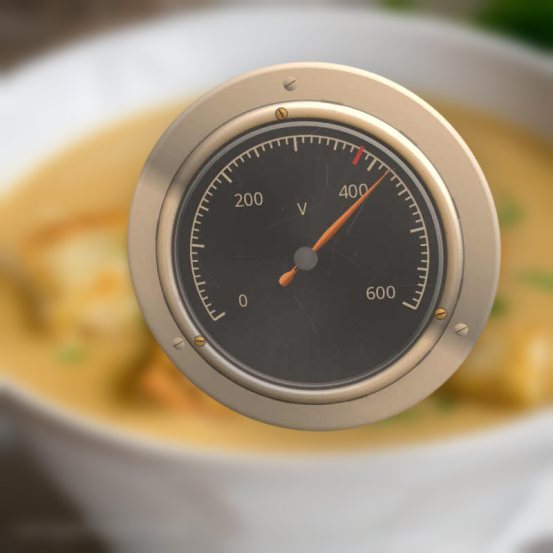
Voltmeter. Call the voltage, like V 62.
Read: V 420
